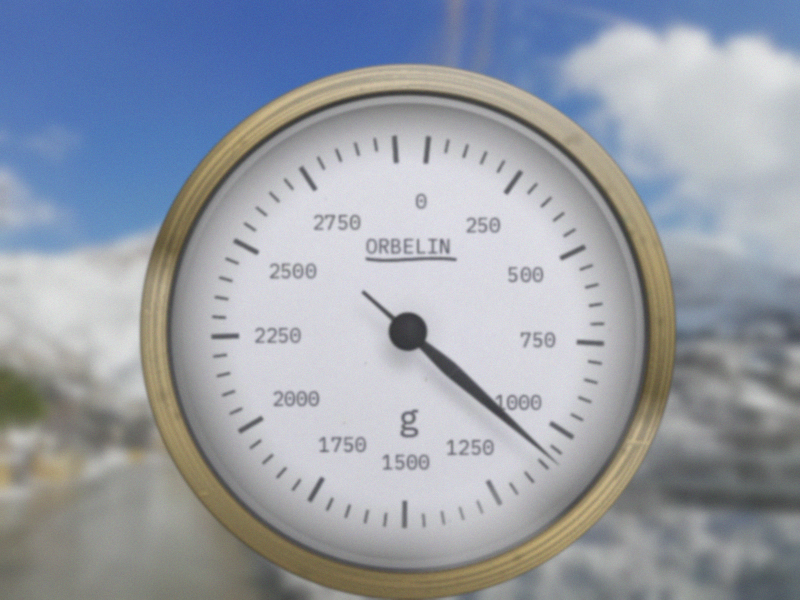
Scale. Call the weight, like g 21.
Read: g 1075
